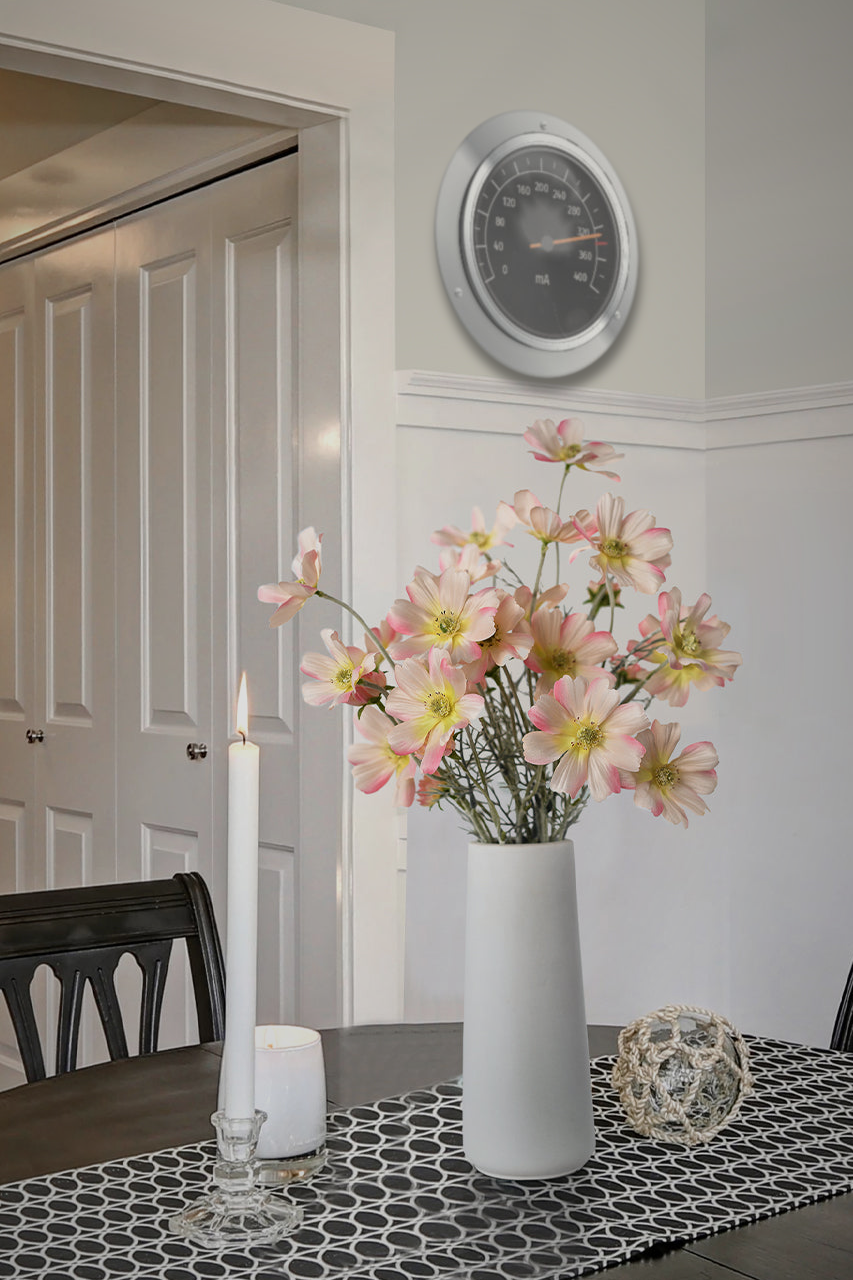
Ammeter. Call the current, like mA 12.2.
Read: mA 330
